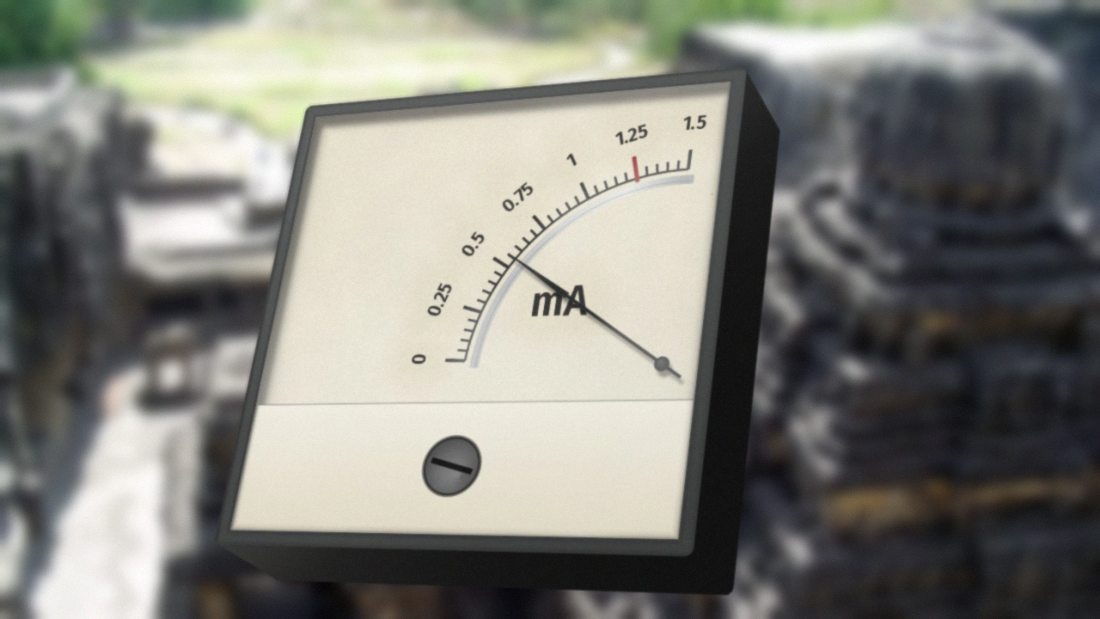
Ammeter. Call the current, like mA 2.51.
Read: mA 0.55
